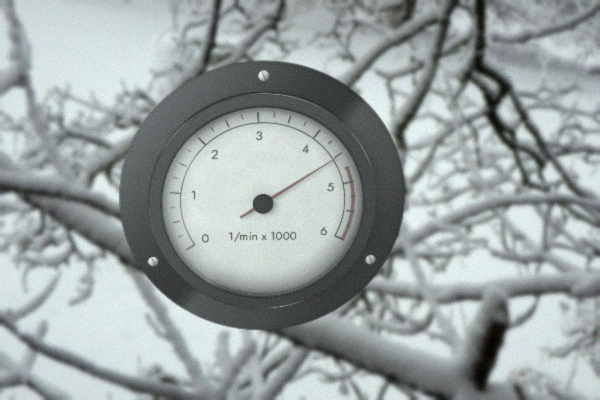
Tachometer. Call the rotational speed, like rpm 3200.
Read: rpm 4500
